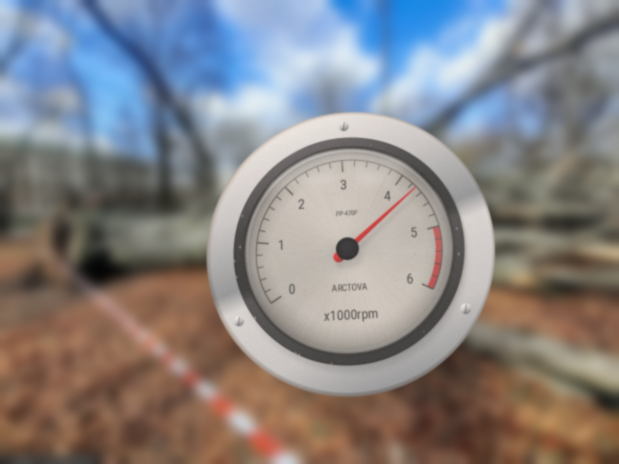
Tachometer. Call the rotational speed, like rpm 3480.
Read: rpm 4300
